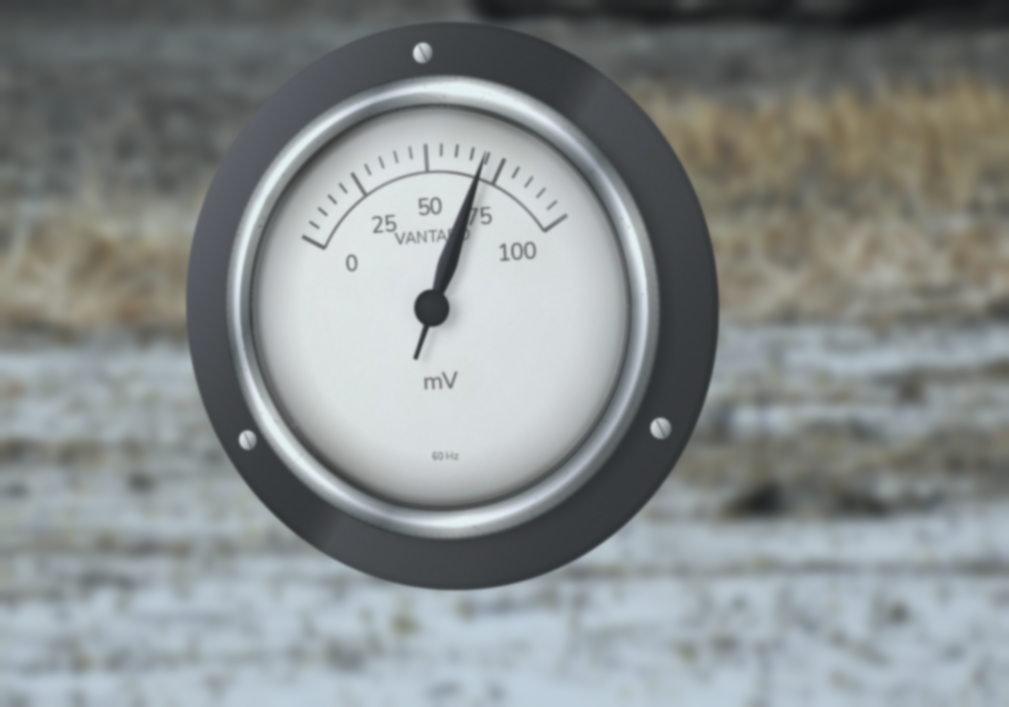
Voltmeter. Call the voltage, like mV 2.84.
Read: mV 70
